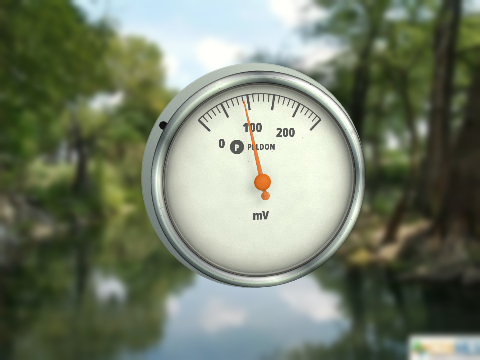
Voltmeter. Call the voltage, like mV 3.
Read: mV 90
